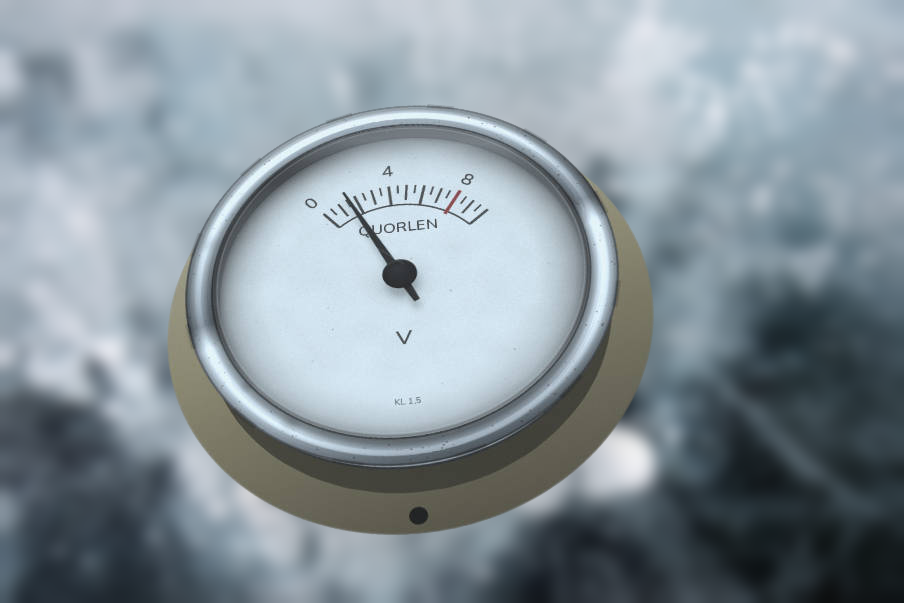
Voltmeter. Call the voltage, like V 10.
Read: V 1.5
